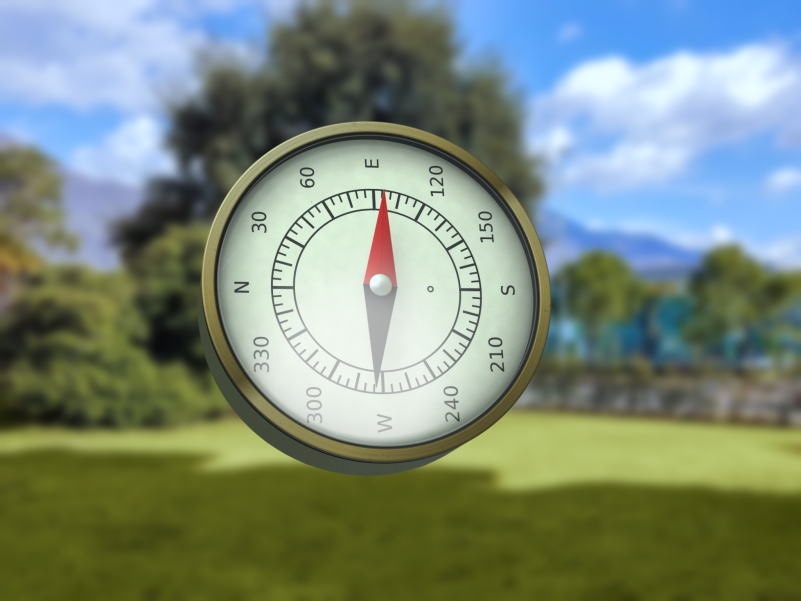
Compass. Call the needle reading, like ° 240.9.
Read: ° 95
